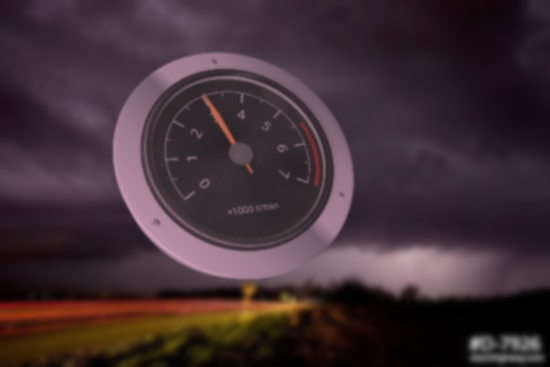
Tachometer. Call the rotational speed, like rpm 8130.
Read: rpm 3000
